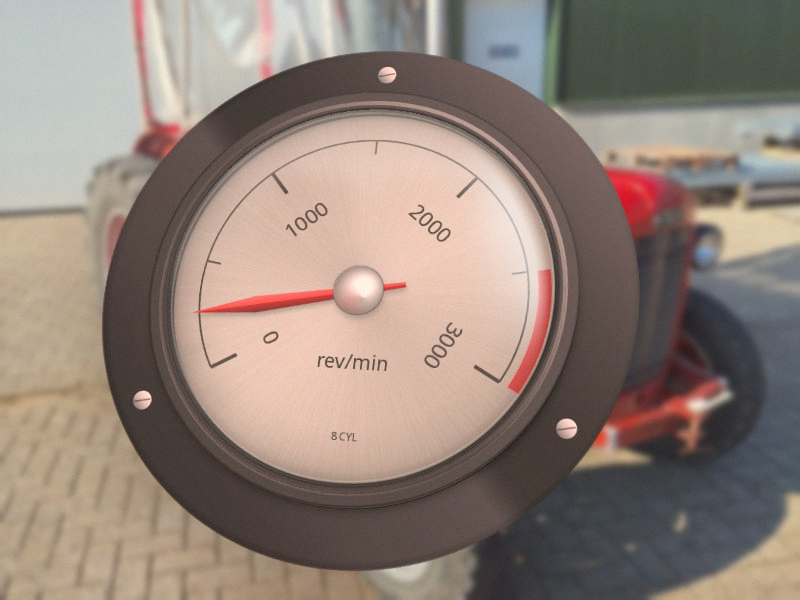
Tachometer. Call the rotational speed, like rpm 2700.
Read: rpm 250
